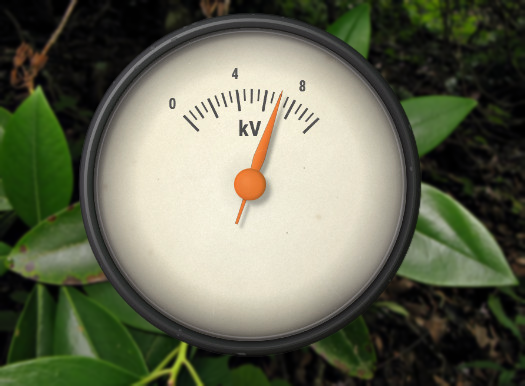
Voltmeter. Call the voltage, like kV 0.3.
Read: kV 7
